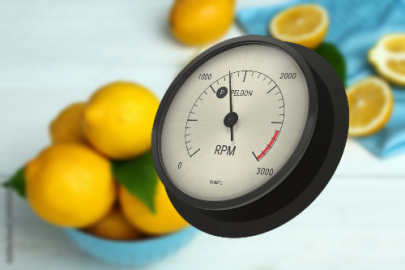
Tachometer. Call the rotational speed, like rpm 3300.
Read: rpm 1300
